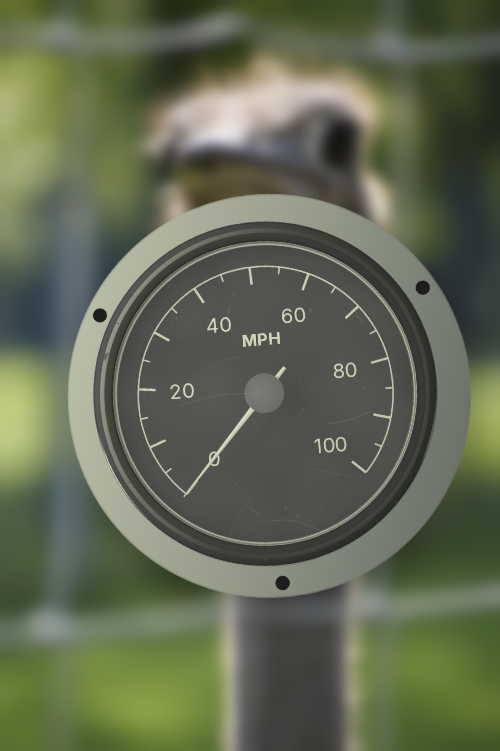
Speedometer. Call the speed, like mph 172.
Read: mph 0
